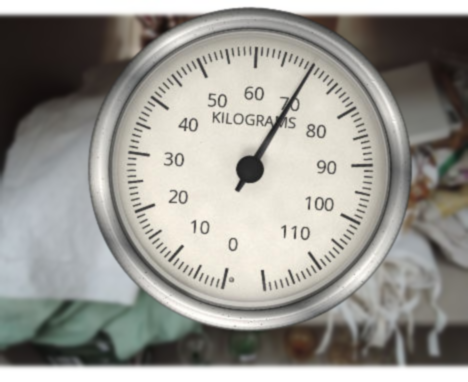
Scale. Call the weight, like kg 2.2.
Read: kg 70
